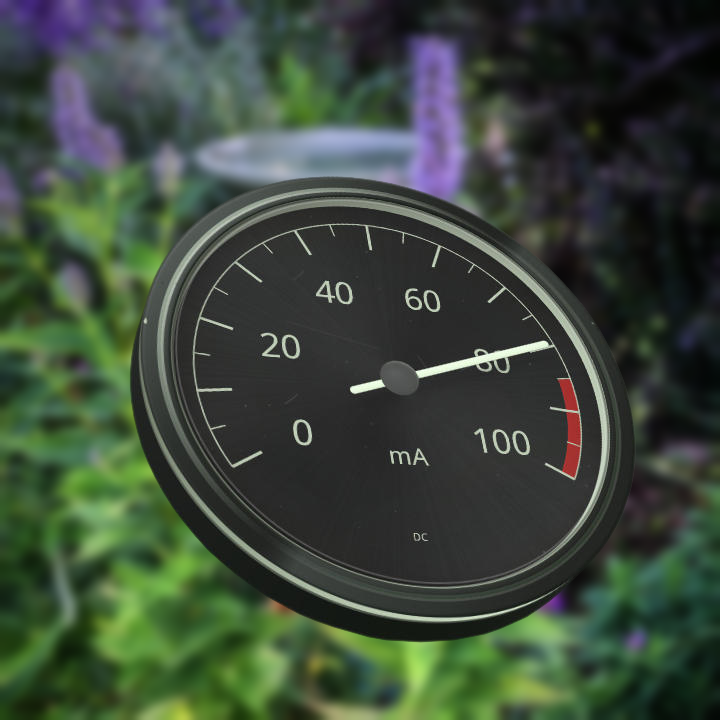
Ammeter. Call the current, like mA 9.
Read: mA 80
